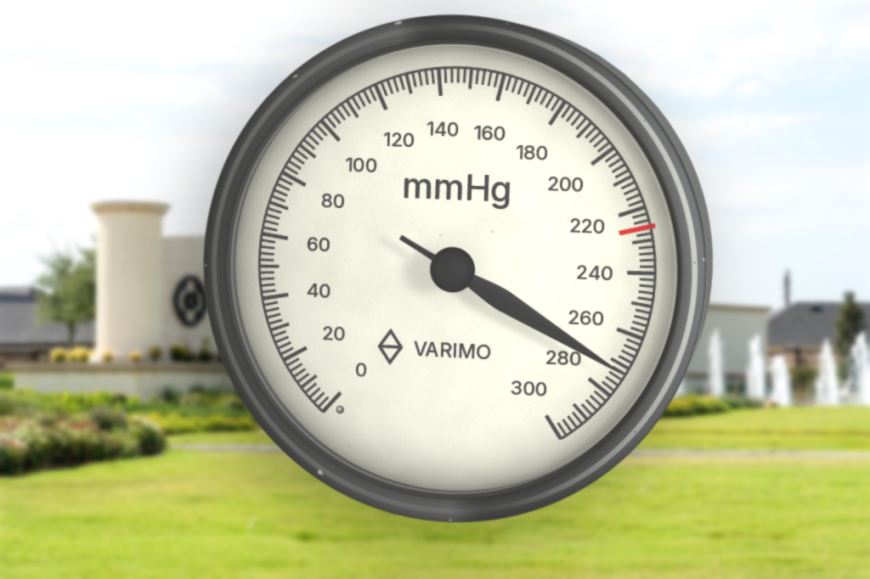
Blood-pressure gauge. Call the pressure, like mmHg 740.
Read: mmHg 272
